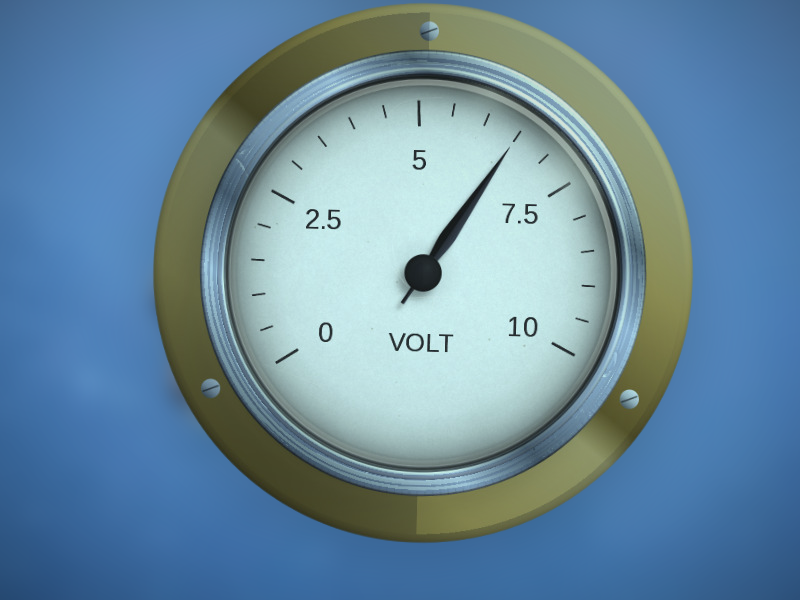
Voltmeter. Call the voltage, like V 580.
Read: V 6.5
